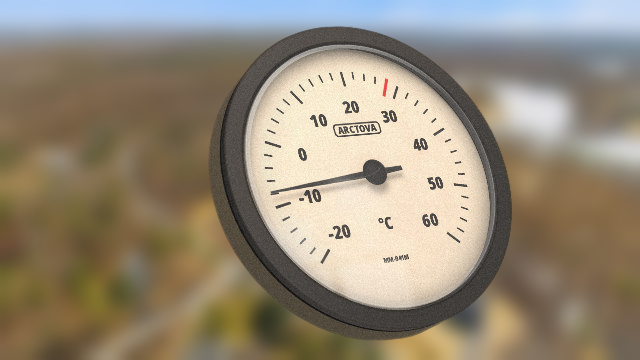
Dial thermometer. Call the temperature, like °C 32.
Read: °C -8
